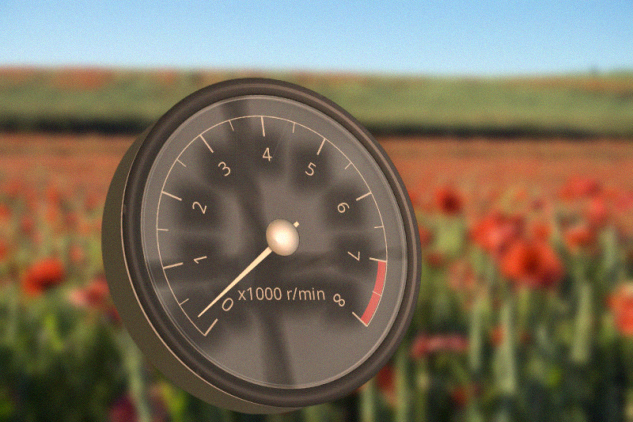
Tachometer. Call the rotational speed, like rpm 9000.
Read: rpm 250
